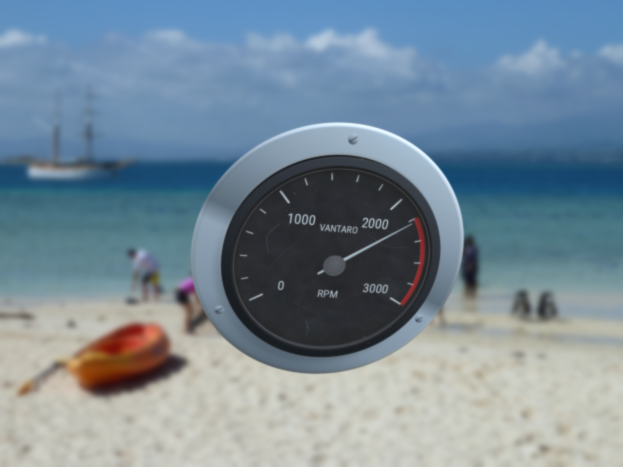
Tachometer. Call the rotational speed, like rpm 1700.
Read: rpm 2200
